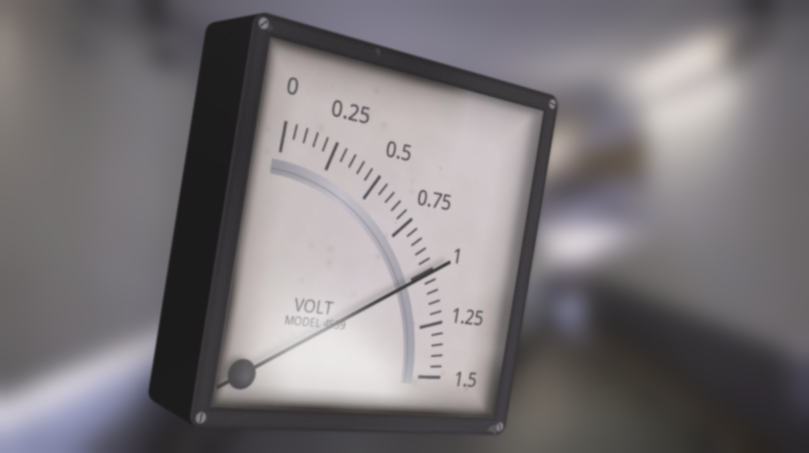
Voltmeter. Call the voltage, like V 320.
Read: V 1
